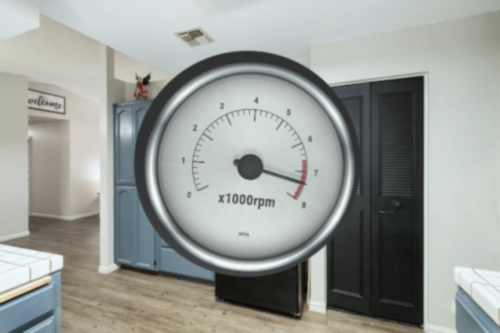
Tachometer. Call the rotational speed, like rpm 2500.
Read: rpm 7400
